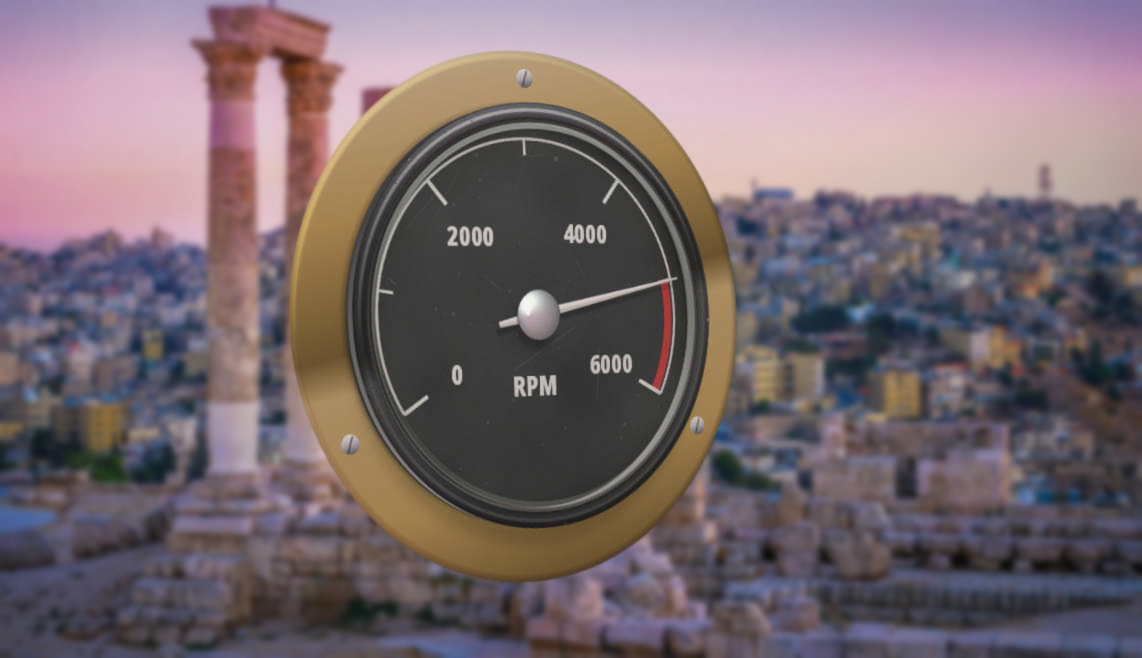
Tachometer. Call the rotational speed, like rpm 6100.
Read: rpm 5000
